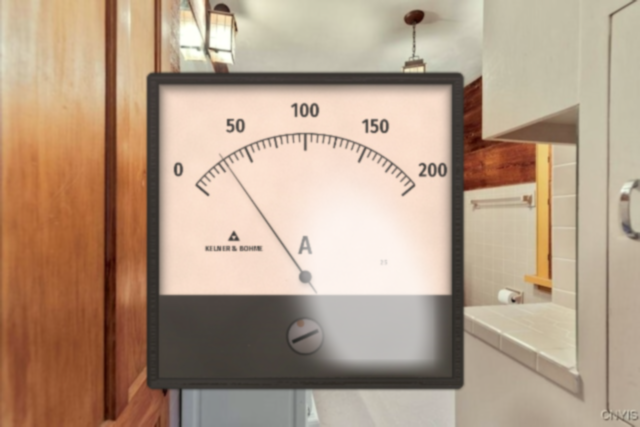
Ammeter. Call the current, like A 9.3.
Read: A 30
